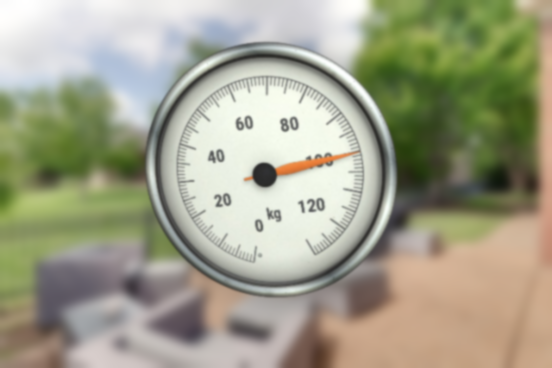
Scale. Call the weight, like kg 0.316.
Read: kg 100
